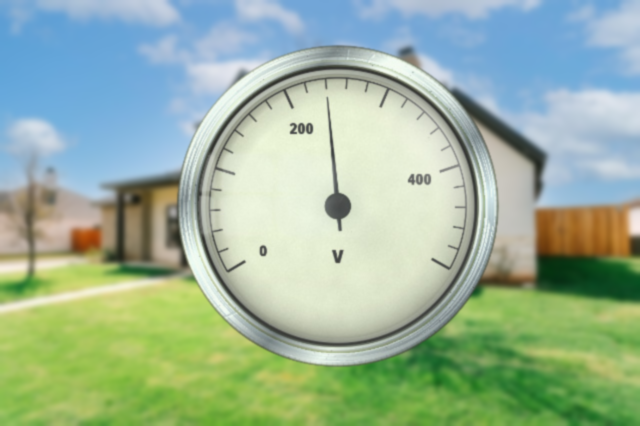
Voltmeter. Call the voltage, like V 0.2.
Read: V 240
